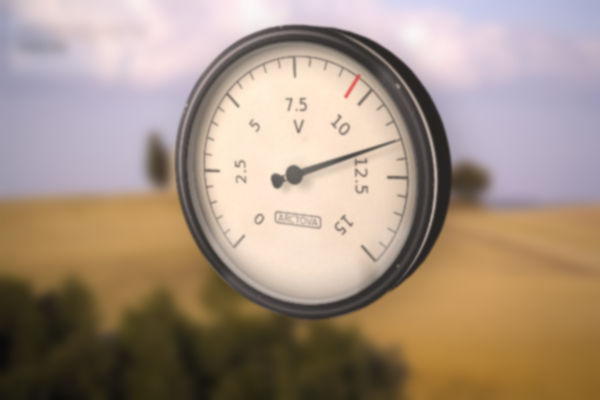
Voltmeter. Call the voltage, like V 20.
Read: V 11.5
